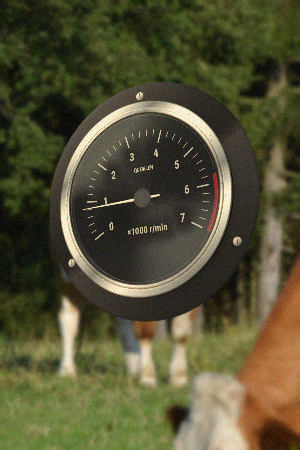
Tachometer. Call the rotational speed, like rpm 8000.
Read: rpm 800
